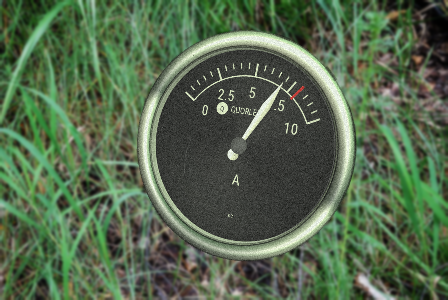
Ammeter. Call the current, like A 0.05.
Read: A 7
